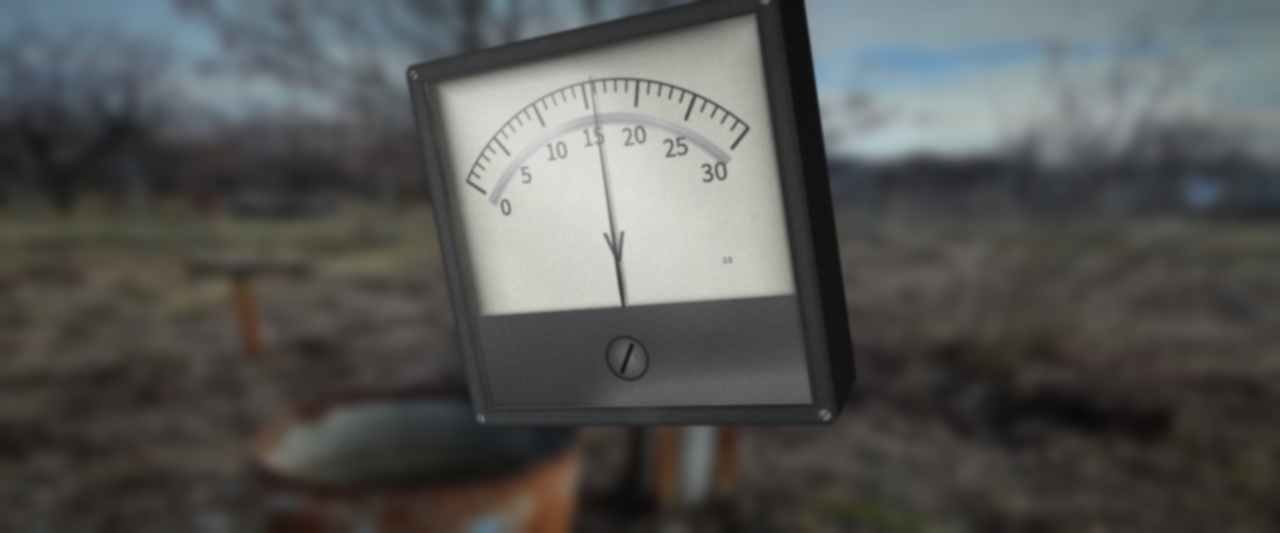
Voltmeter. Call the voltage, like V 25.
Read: V 16
